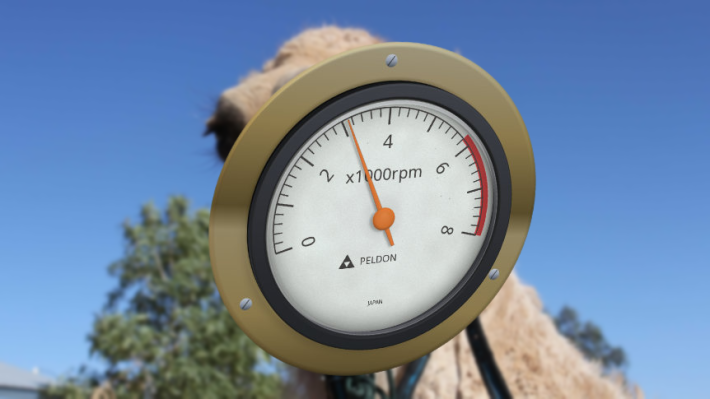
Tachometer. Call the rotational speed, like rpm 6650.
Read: rpm 3100
